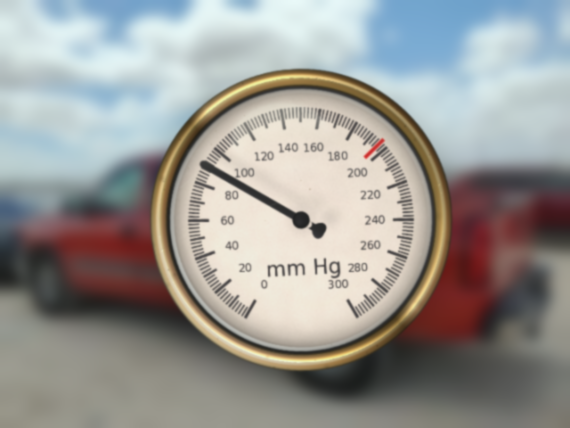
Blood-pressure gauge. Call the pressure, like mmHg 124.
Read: mmHg 90
